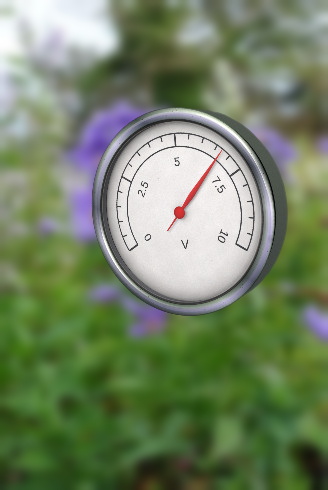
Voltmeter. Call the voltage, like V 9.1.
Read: V 6.75
